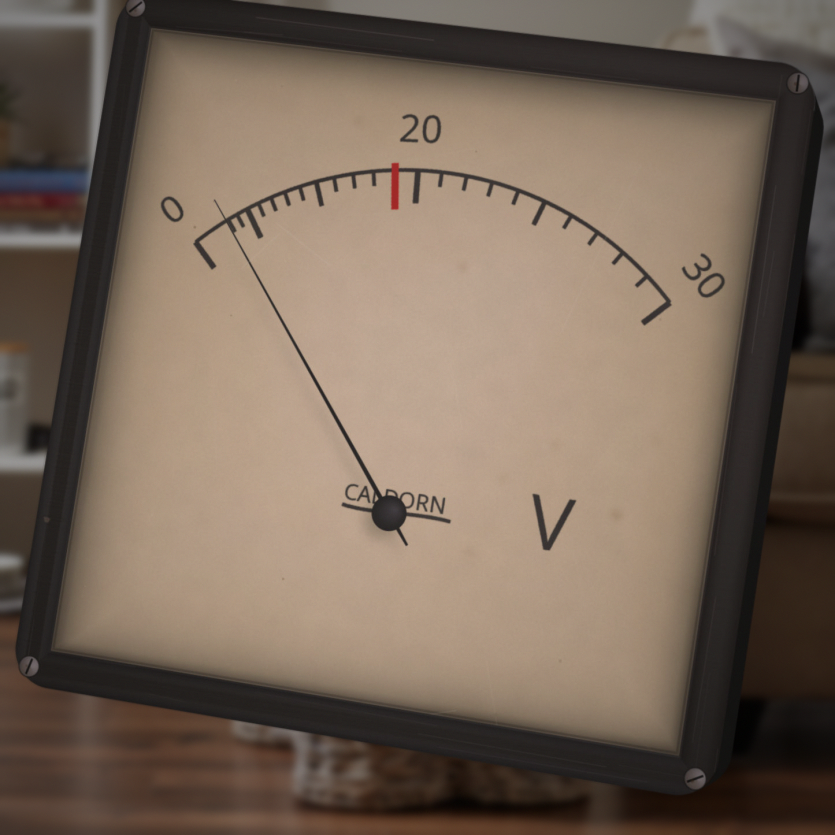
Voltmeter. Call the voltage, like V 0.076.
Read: V 8
